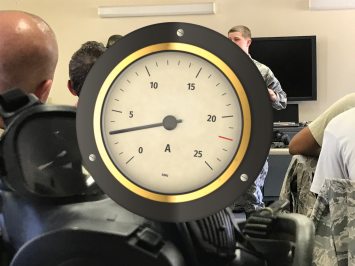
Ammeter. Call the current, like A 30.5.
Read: A 3
